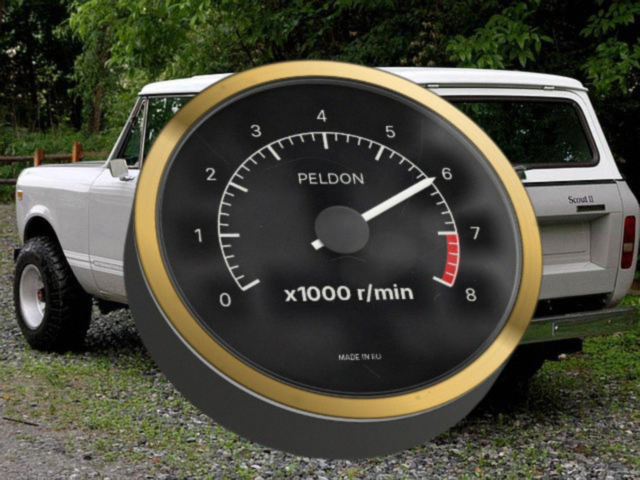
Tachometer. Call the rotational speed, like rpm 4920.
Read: rpm 6000
